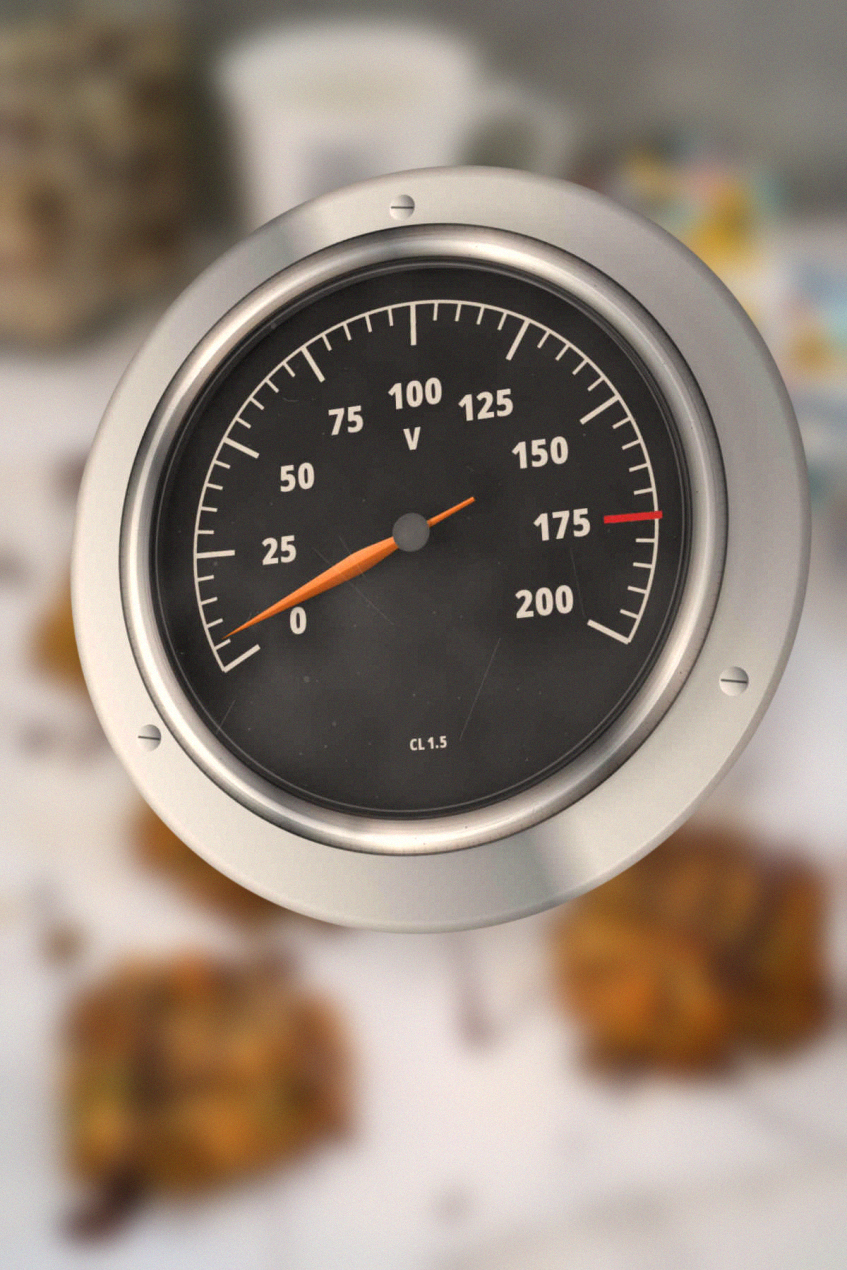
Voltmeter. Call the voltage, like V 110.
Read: V 5
